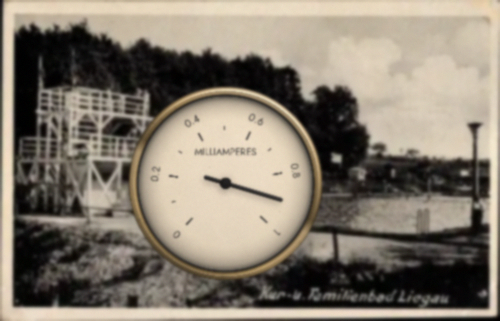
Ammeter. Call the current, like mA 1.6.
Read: mA 0.9
